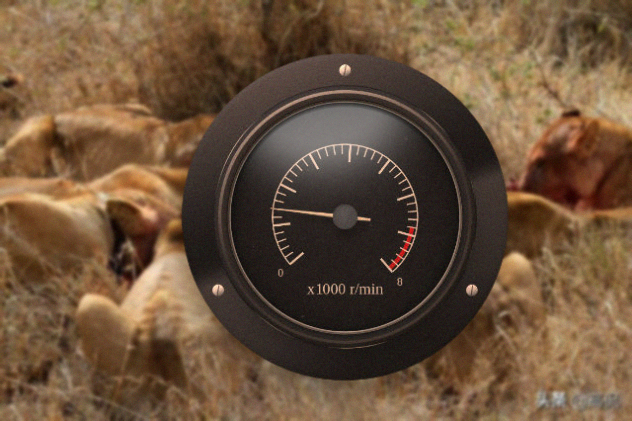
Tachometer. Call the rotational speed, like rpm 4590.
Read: rpm 1400
